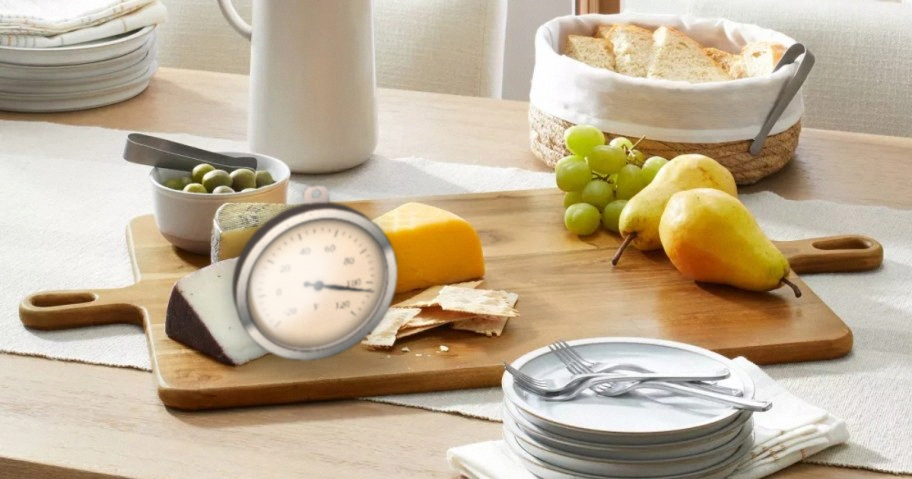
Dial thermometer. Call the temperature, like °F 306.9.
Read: °F 104
